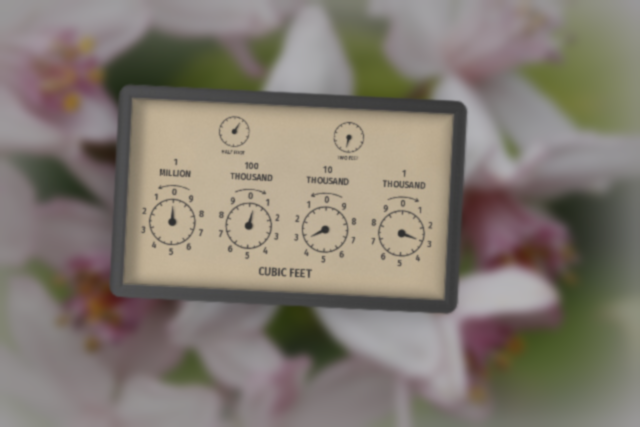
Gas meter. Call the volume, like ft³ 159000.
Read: ft³ 3300
